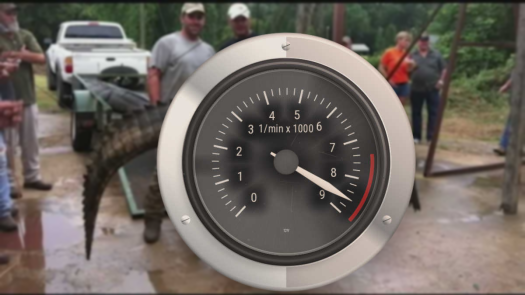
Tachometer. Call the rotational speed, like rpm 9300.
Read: rpm 8600
